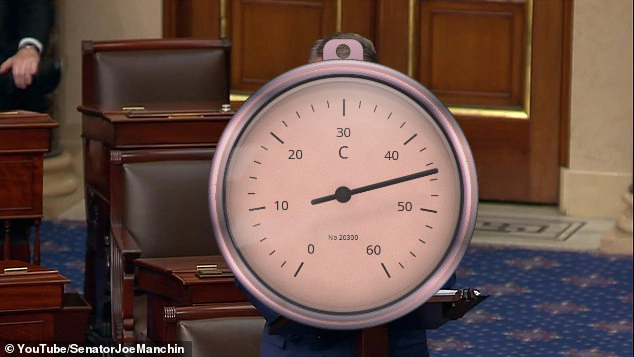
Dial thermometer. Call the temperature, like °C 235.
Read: °C 45
